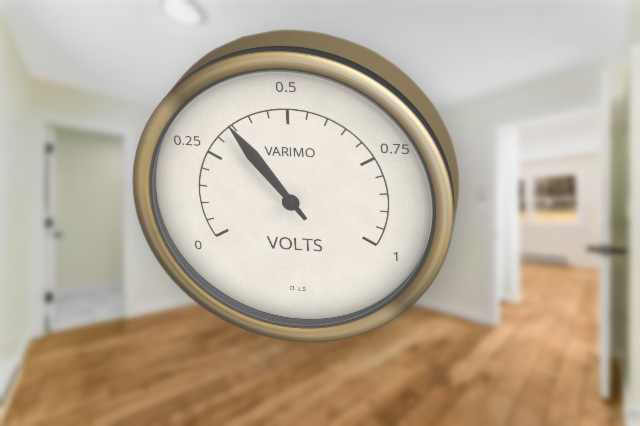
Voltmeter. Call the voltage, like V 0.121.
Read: V 0.35
